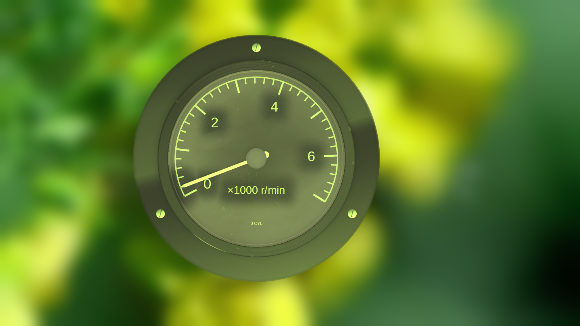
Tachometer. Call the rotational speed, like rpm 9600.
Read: rpm 200
